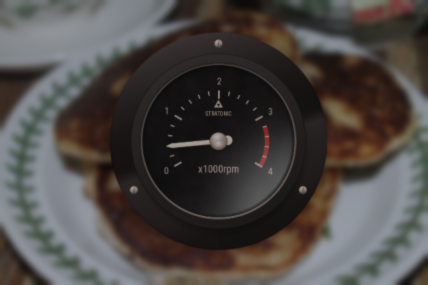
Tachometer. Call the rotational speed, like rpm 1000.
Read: rpm 400
